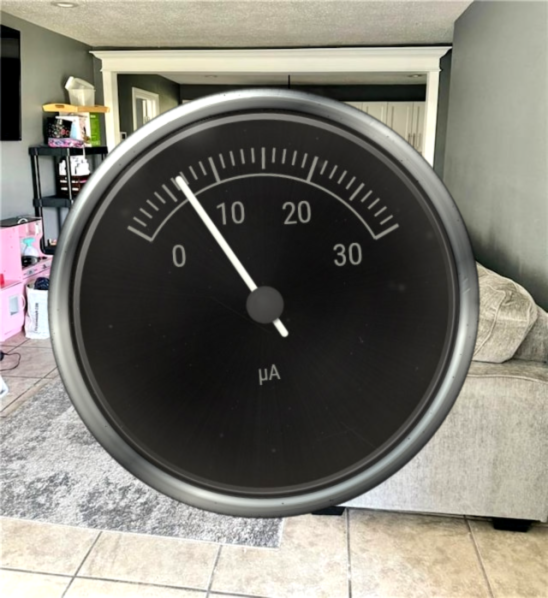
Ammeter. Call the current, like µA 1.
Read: µA 6.5
